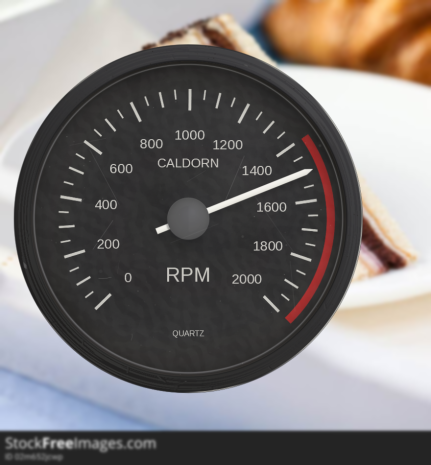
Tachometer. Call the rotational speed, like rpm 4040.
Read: rpm 1500
